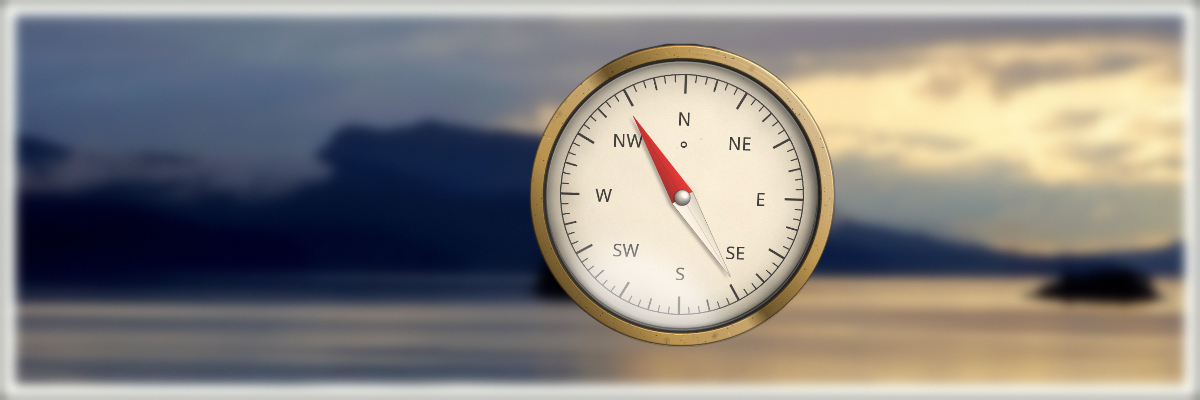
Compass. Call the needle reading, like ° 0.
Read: ° 327.5
